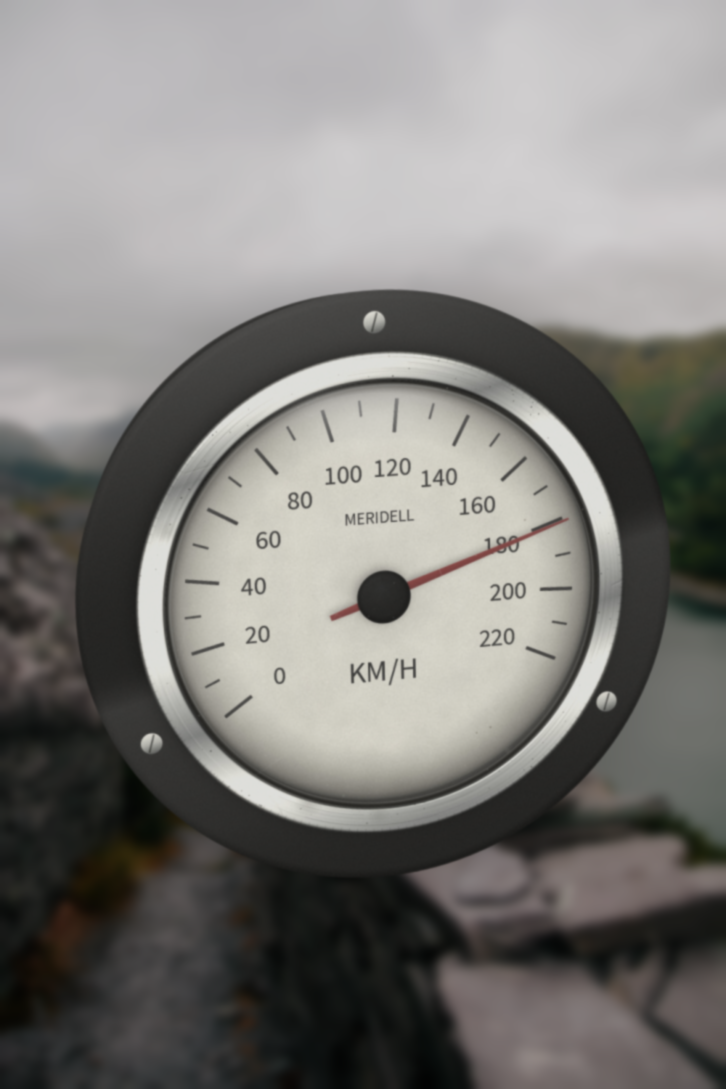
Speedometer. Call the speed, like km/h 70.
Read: km/h 180
